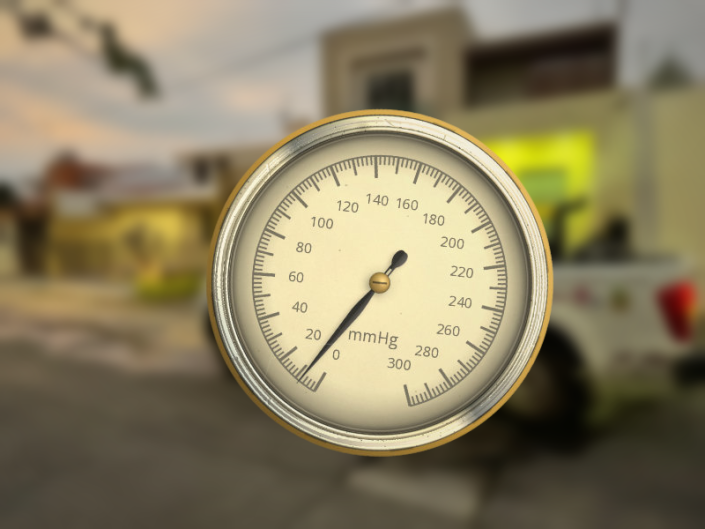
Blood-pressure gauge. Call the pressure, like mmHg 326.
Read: mmHg 8
